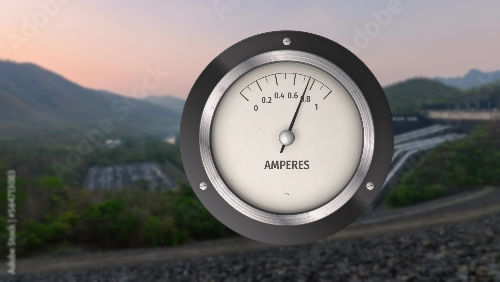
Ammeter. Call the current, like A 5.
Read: A 0.75
